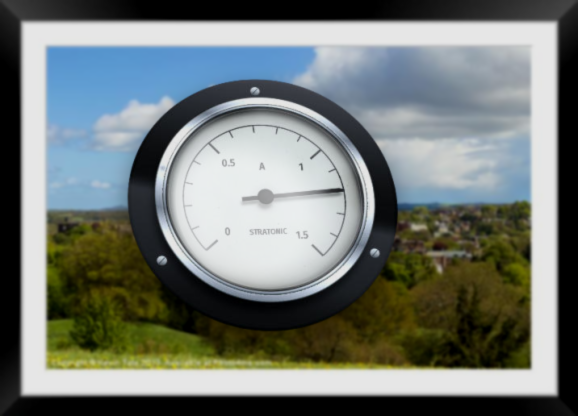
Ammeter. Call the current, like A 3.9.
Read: A 1.2
